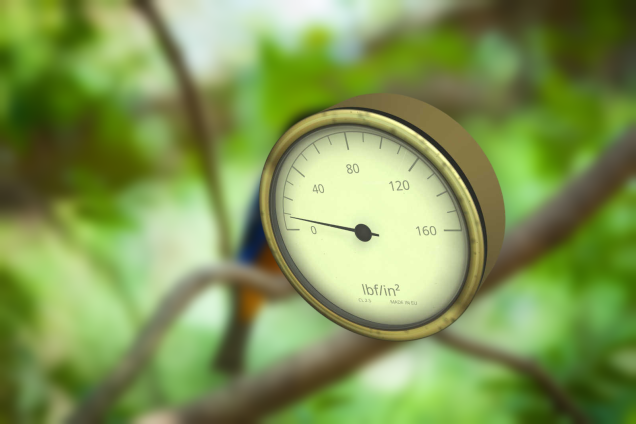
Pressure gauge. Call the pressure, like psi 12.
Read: psi 10
